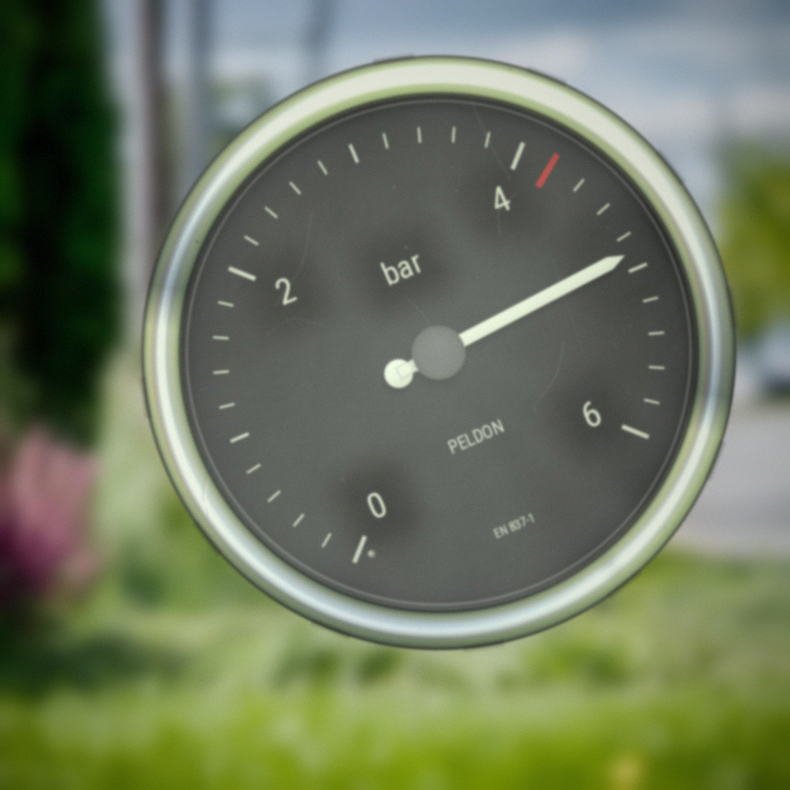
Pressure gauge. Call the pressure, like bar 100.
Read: bar 4.9
